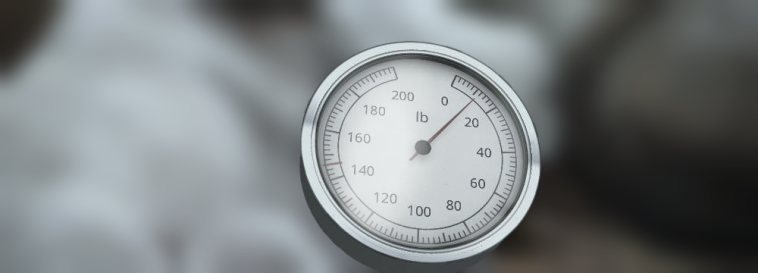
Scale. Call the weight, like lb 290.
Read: lb 12
